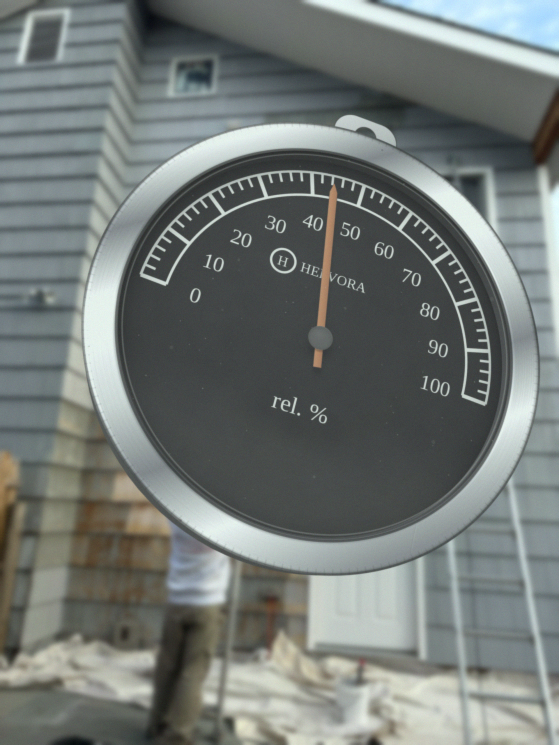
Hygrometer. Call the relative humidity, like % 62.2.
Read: % 44
